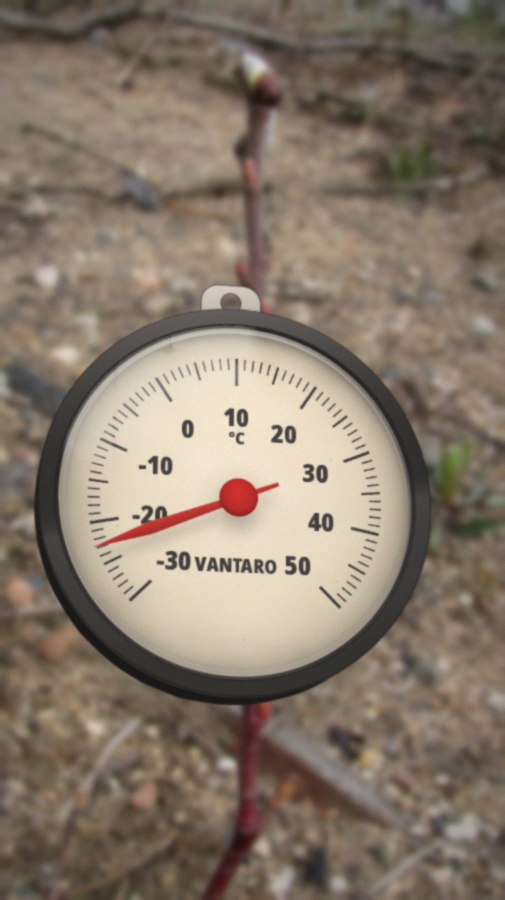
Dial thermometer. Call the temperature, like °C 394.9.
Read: °C -23
